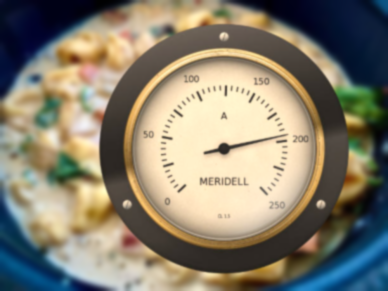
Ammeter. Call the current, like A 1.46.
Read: A 195
